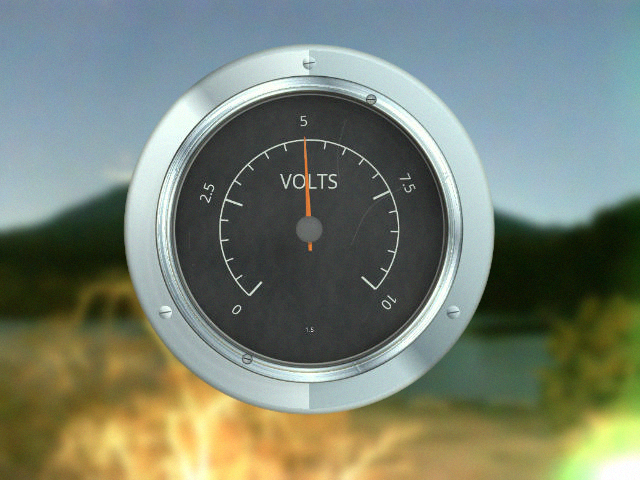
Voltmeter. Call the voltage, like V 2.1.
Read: V 5
